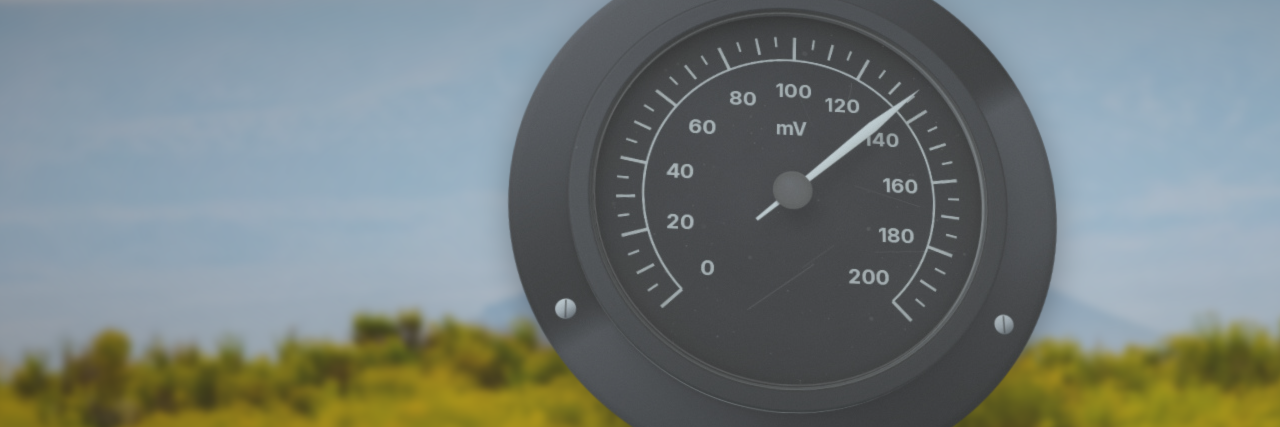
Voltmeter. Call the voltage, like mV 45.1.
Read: mV 135
